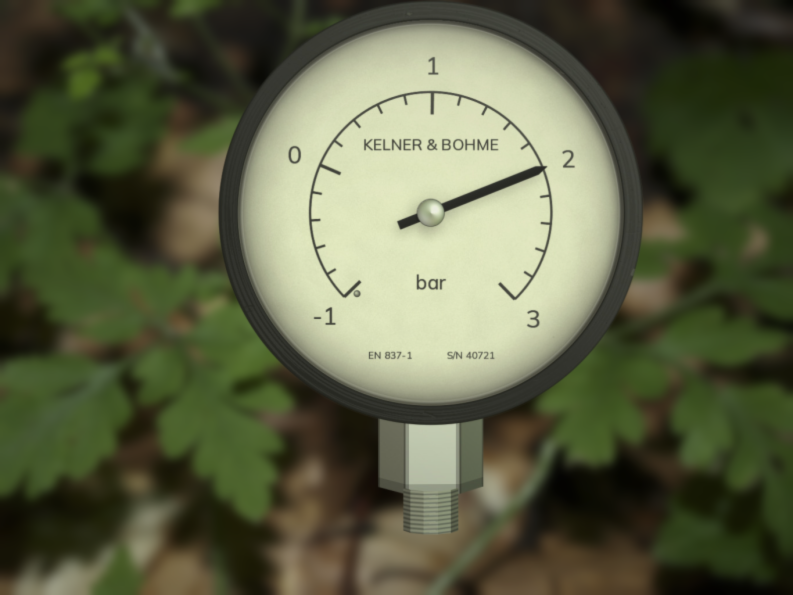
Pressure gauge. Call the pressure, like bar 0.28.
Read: bar 2
